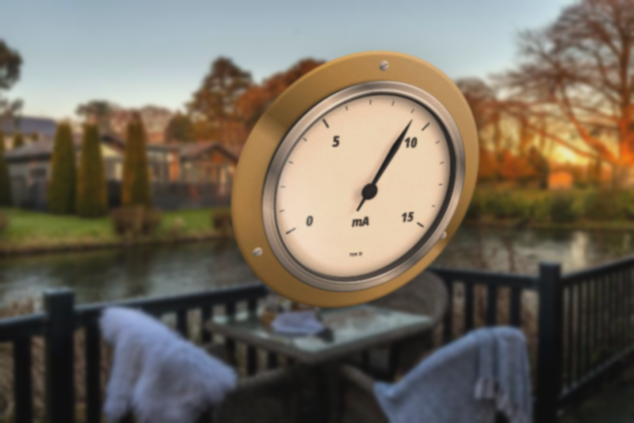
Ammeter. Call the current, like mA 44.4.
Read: mA 9
